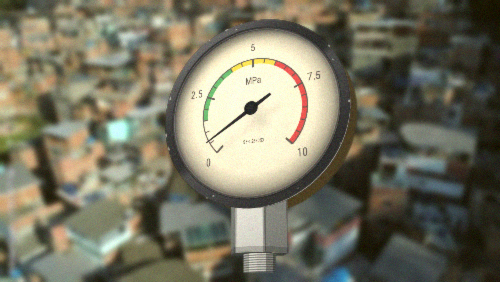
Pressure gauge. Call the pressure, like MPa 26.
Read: MPa 0.5
